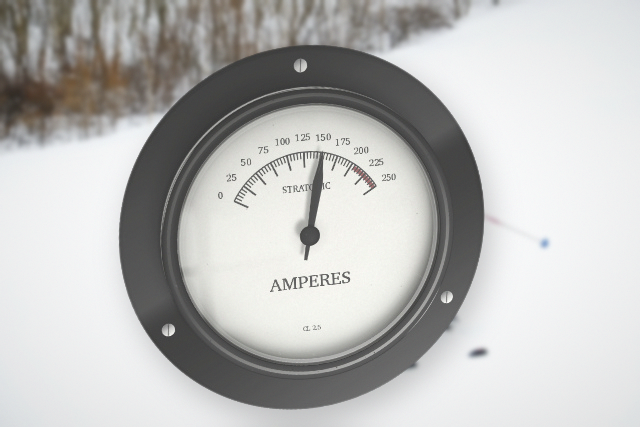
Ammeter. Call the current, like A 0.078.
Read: A 150
